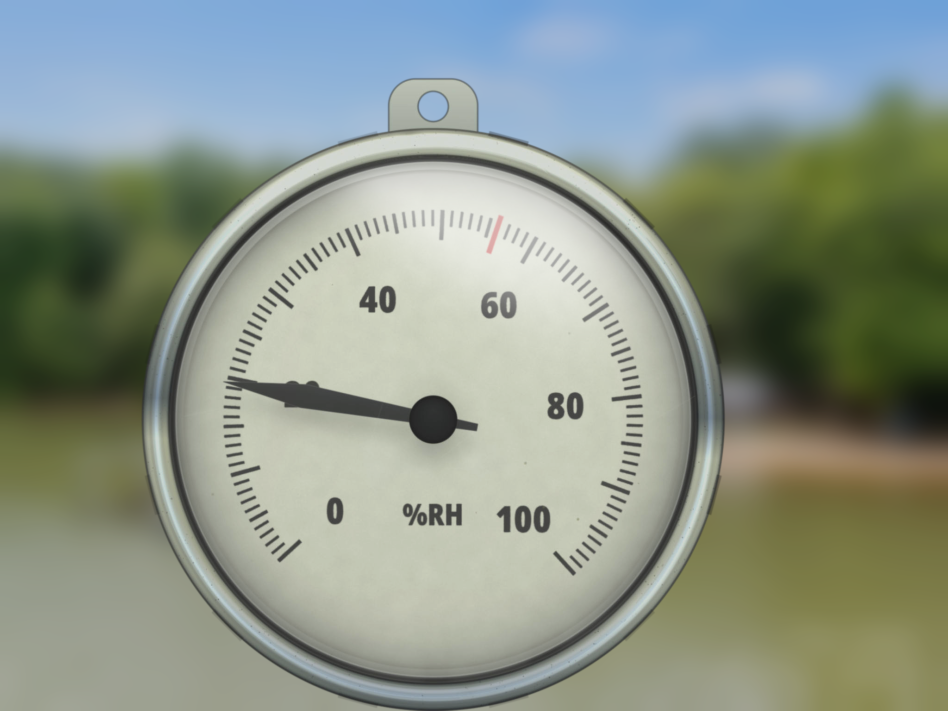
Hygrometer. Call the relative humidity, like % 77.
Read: % 19.5
